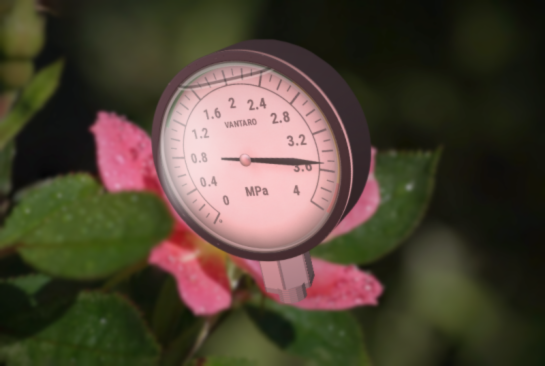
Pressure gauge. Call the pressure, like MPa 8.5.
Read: MPa 3.5
